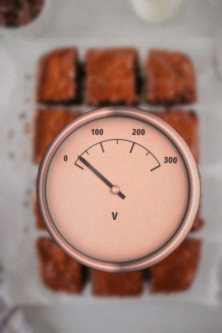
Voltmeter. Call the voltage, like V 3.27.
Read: V 25
